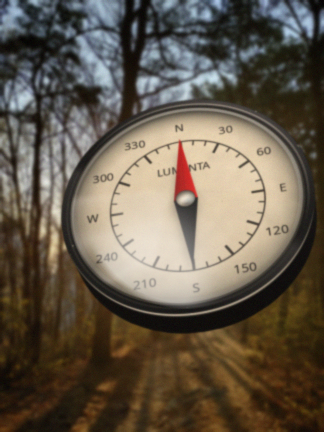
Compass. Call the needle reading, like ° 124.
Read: ° 0
